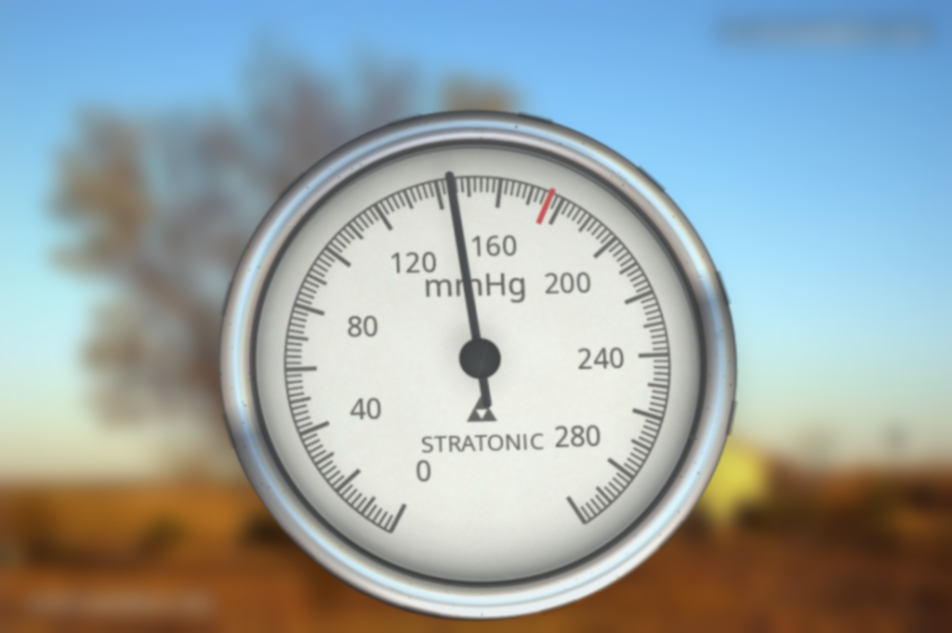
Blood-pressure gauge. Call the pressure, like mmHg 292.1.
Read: mmHg 144
